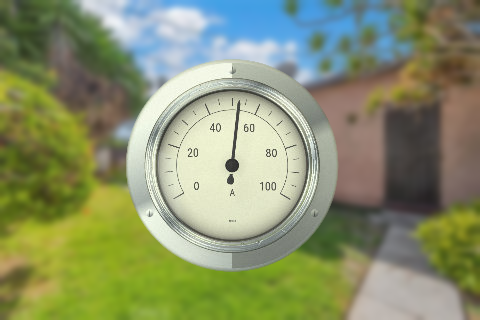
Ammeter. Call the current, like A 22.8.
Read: A 52.5
